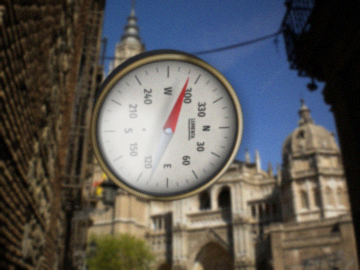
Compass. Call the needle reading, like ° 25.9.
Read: ° 290
